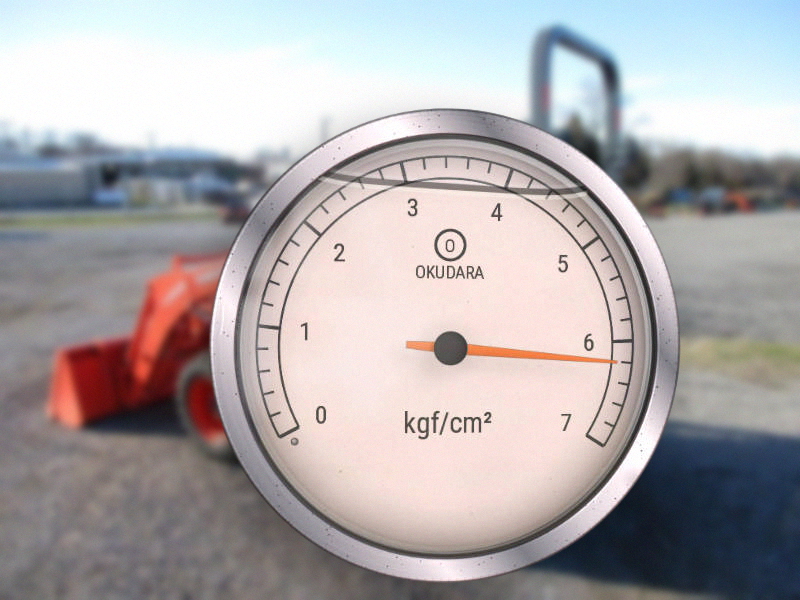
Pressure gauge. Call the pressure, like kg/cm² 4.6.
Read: kg/cm² 6.2
